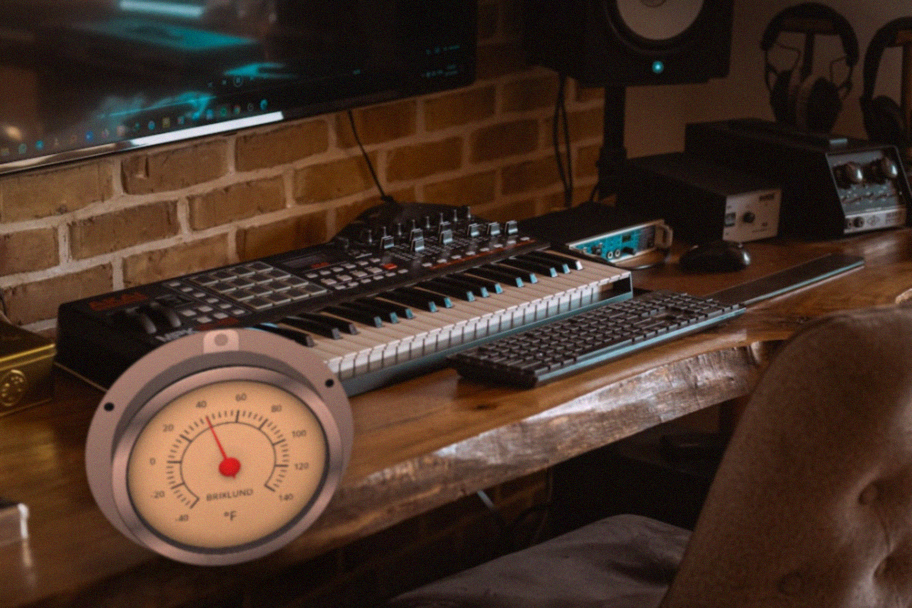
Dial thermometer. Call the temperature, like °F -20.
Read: °F 40
